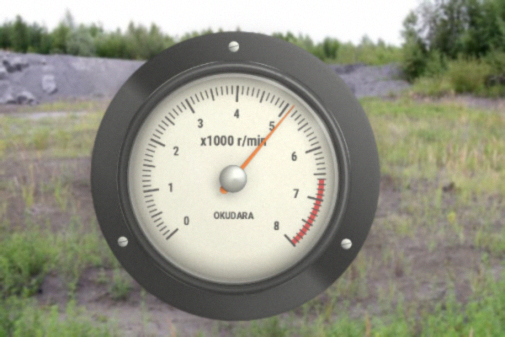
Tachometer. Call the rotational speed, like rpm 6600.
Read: rpm 5100
